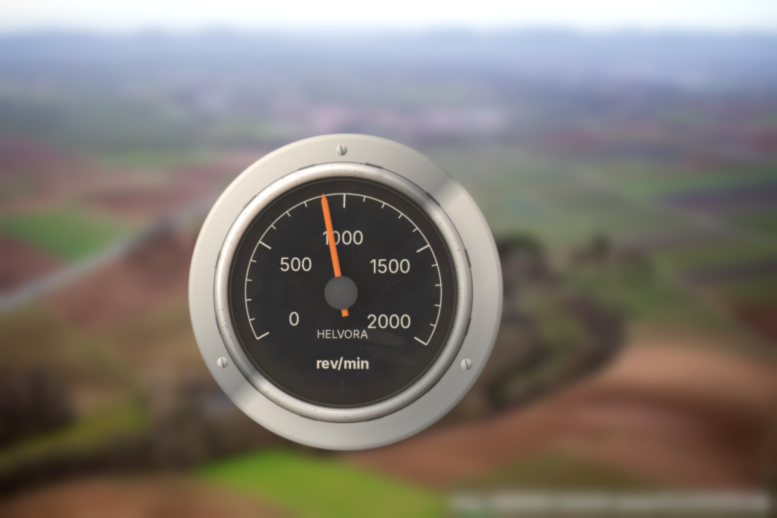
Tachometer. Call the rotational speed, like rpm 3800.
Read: rpm 900
